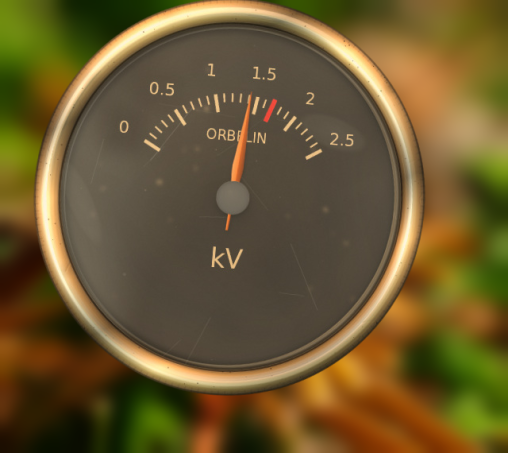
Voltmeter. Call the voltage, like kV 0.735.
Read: kV 1.4
